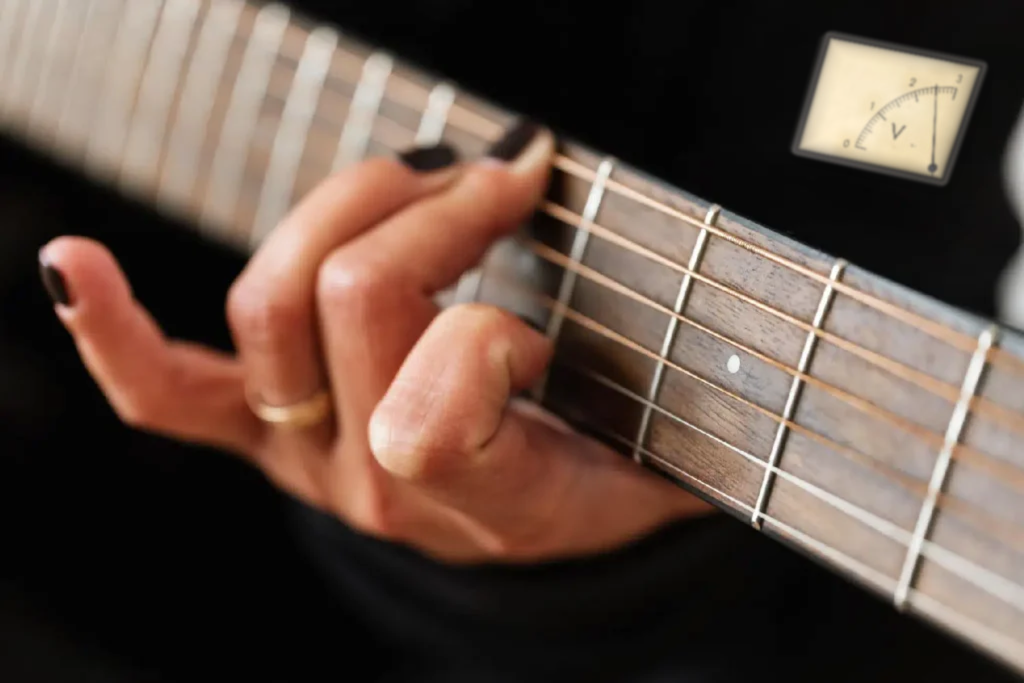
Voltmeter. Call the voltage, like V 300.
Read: V 2.5
